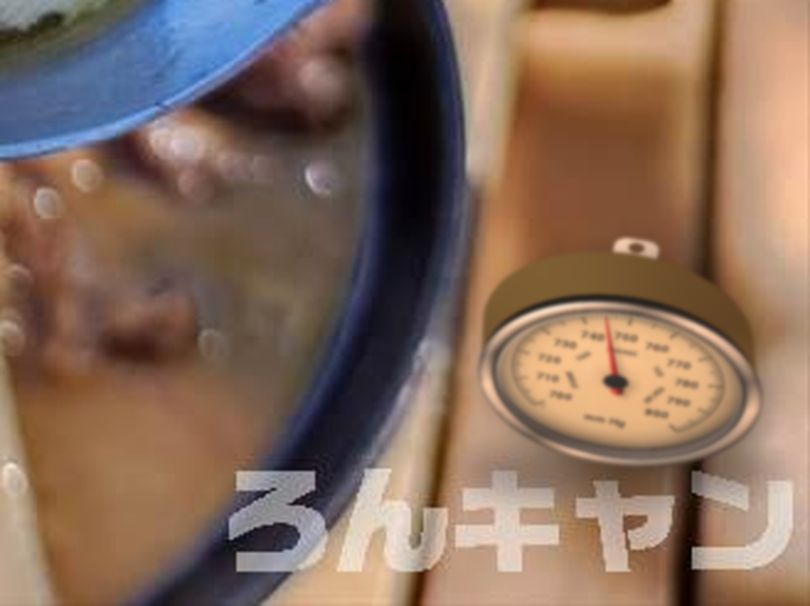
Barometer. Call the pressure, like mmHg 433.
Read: mmHg 745
